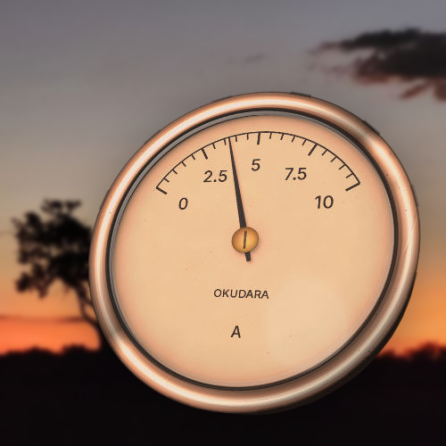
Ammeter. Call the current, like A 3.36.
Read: A 3.75
